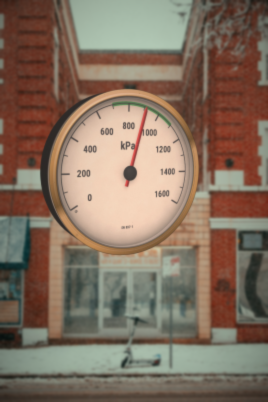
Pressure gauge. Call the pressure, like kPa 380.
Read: kPa 900
